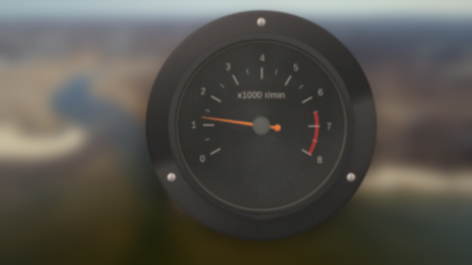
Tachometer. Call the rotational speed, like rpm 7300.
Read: rpm 1250
